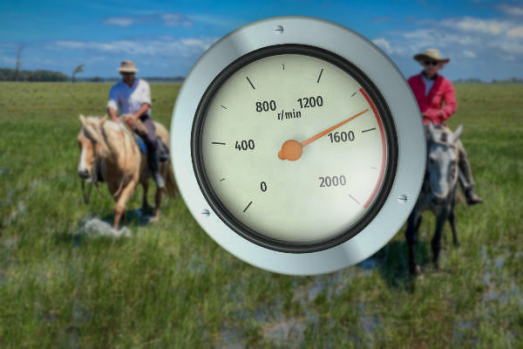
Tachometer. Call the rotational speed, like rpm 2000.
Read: rpm 1500
